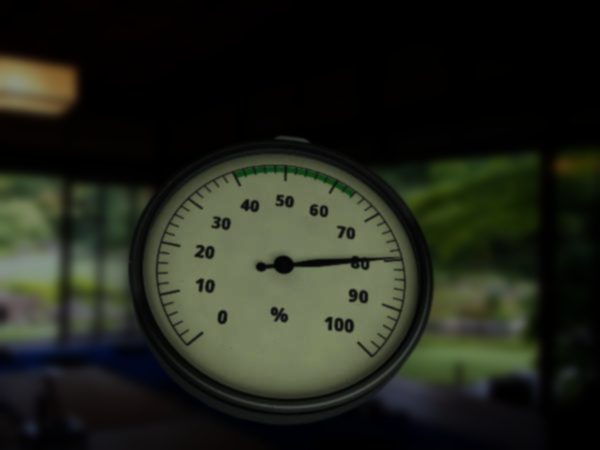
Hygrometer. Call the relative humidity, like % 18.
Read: % 80
